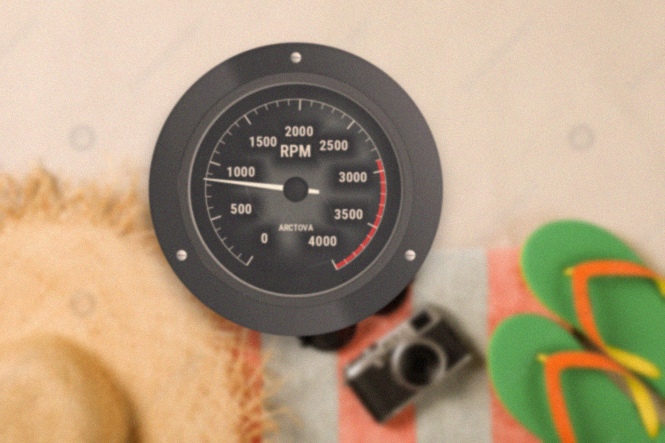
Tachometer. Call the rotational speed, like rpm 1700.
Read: rpm 850
